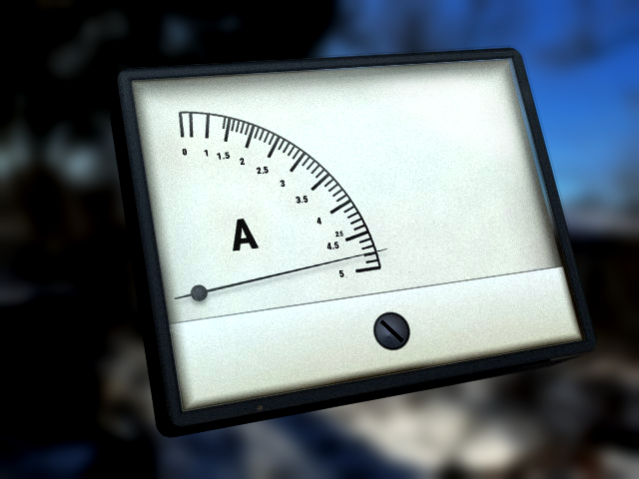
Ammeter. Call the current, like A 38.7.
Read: A 4.8
